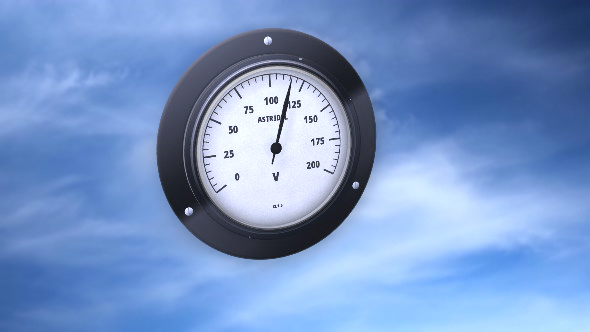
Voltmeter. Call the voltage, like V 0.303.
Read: V 115
